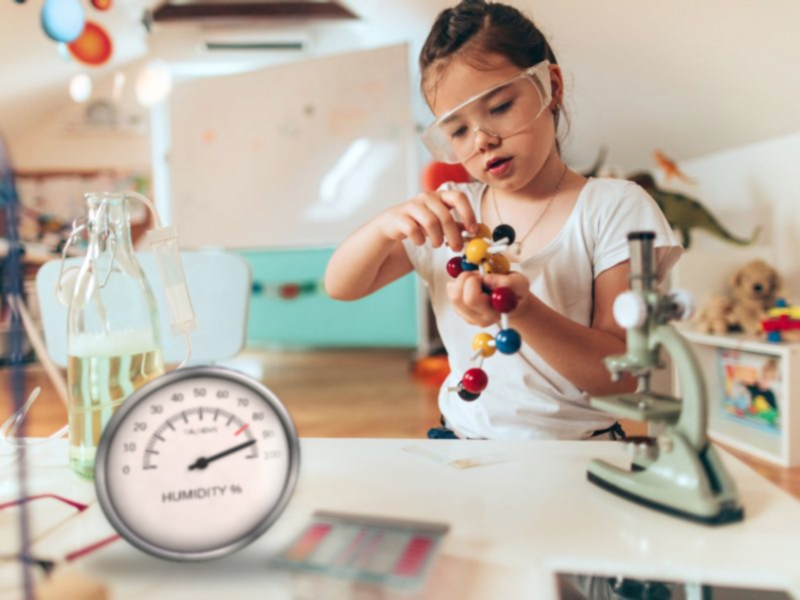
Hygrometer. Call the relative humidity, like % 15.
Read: % 90
